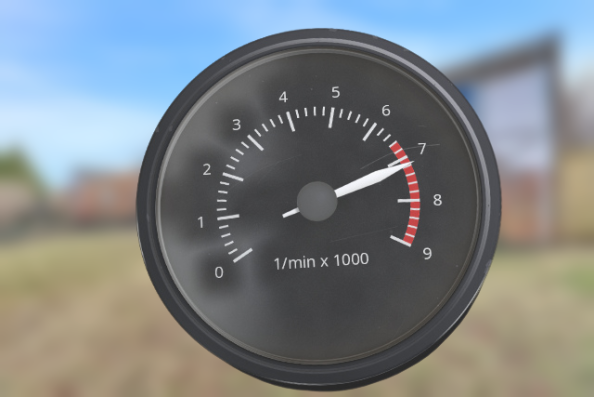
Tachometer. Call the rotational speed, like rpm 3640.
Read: rpm 7200
